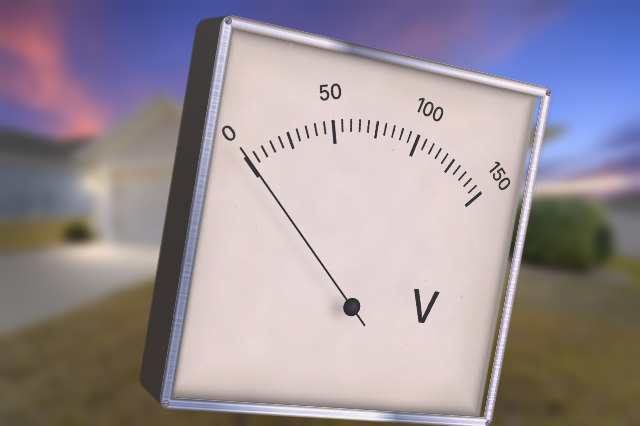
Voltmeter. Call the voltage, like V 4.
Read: V 0
